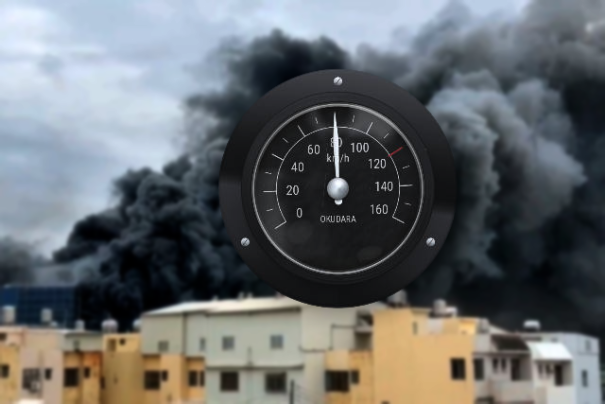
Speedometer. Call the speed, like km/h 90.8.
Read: km/h 80
